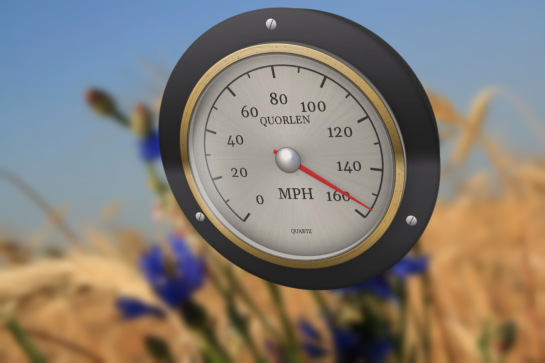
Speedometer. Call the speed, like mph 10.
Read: mph 155
